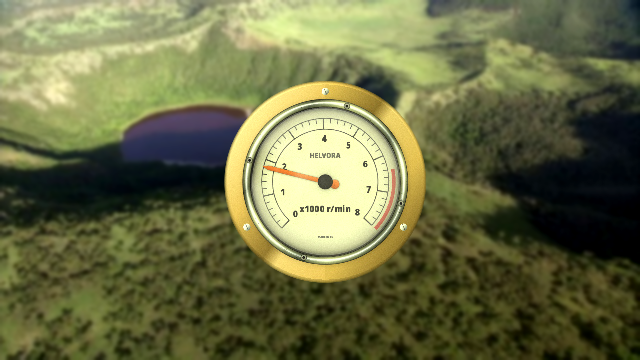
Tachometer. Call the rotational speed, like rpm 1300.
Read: rpm 1800
